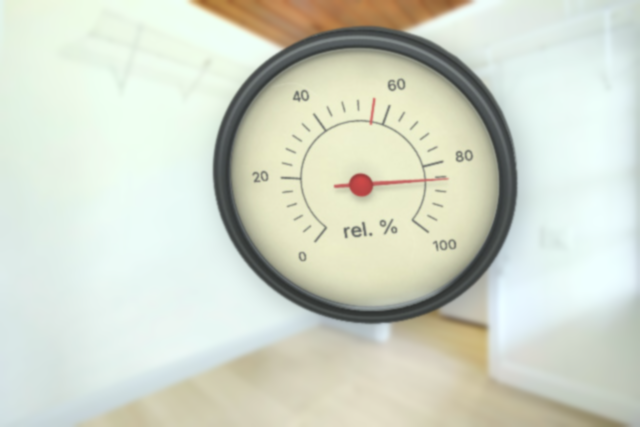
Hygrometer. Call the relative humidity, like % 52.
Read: % 84
